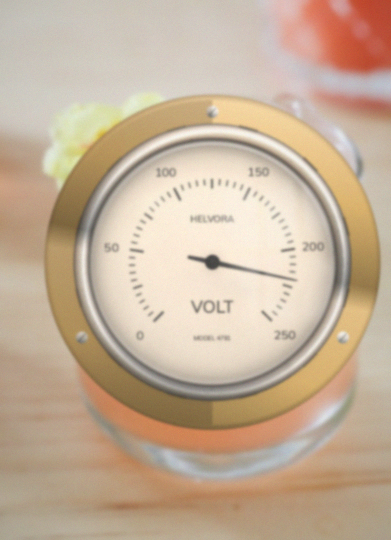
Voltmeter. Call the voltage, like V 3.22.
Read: V 220
